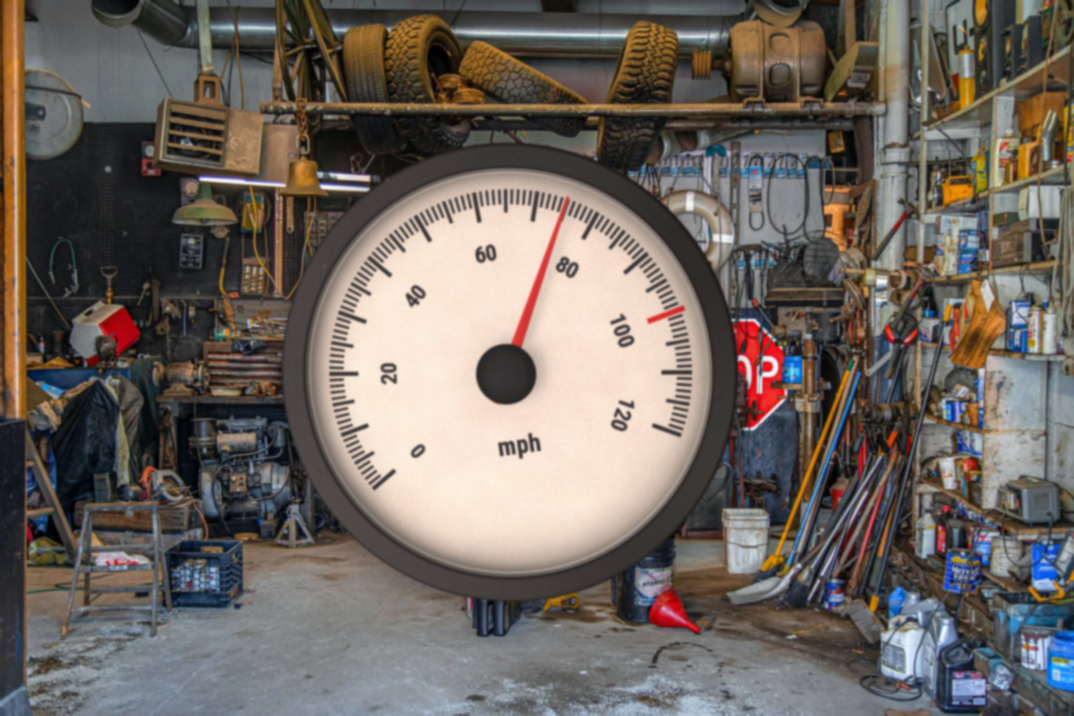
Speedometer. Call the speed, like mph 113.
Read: mph 75
